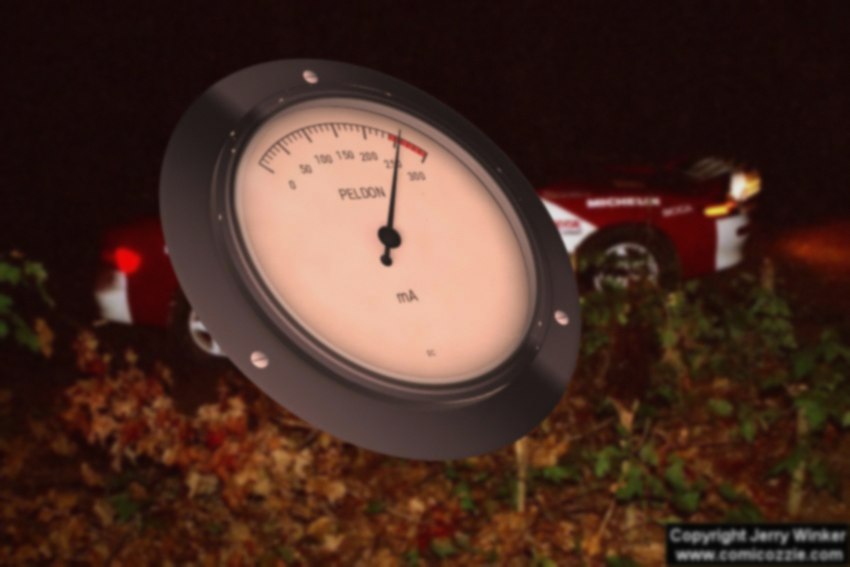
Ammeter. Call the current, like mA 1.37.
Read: mA 250
